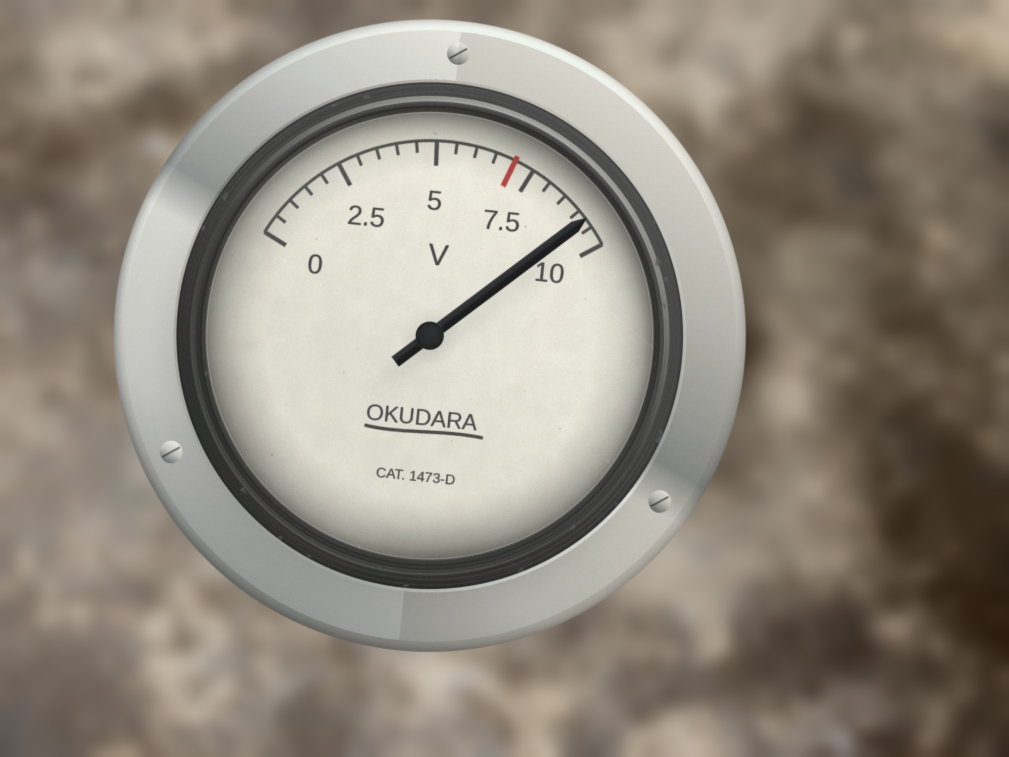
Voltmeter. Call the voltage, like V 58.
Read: V 9.25
